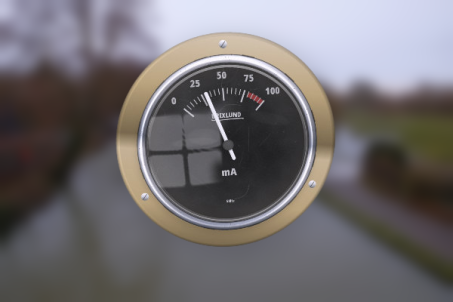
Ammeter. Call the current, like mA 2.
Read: mA 30
